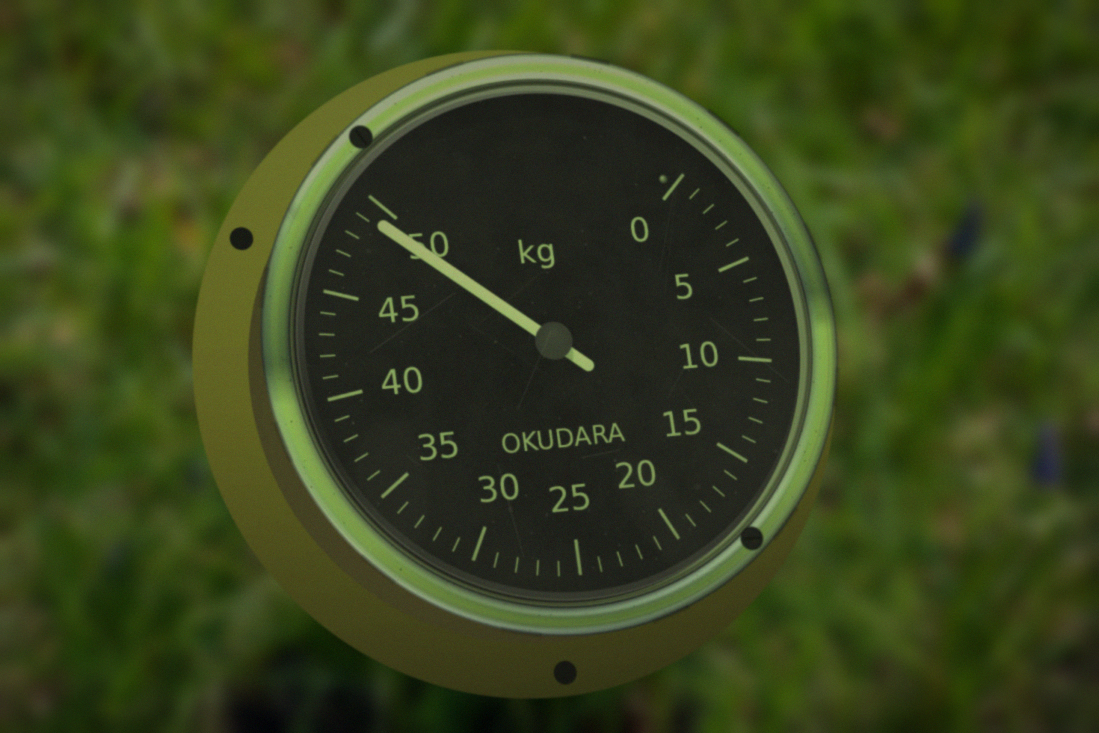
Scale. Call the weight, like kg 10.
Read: kg 49
